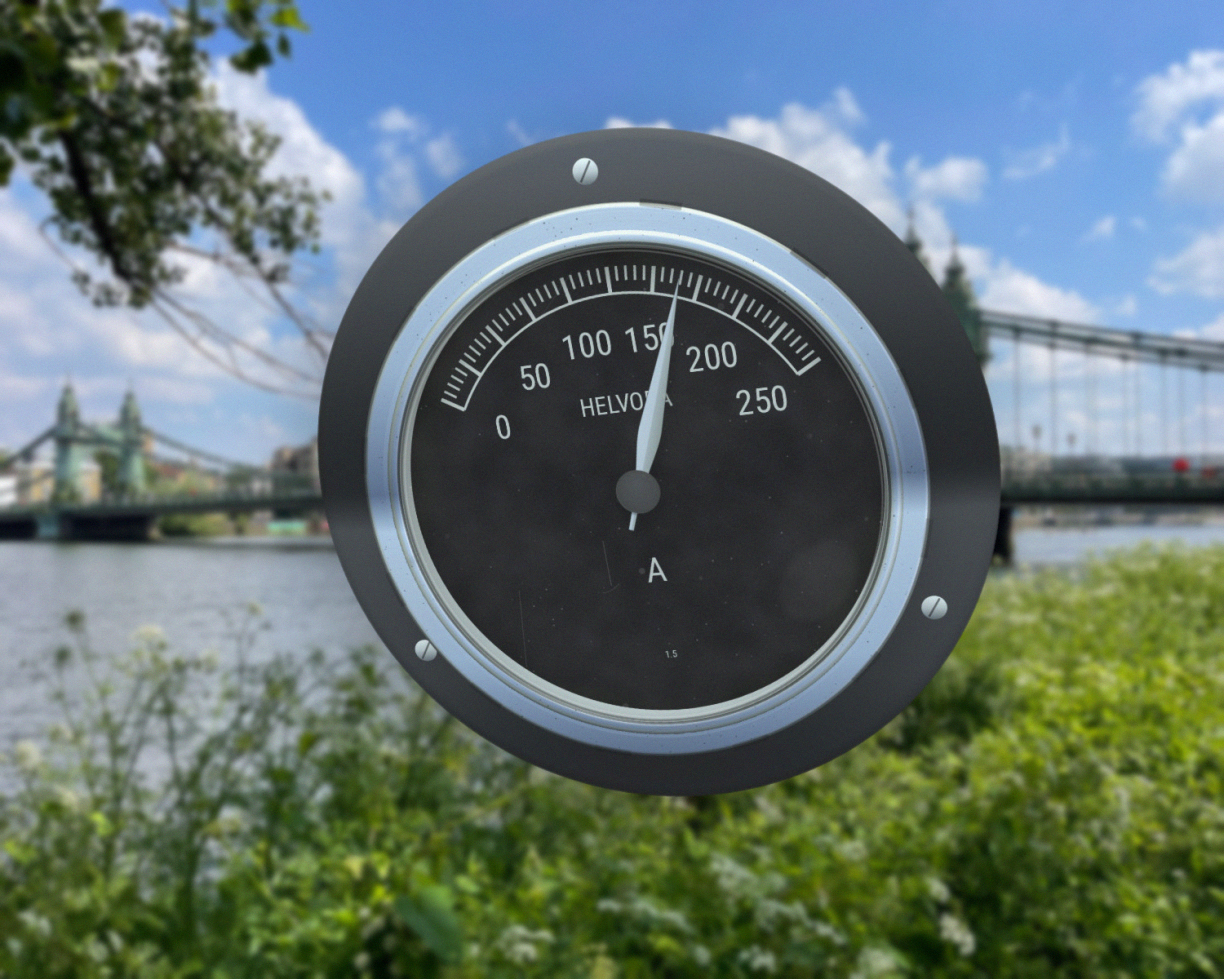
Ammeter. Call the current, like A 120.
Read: A 165
